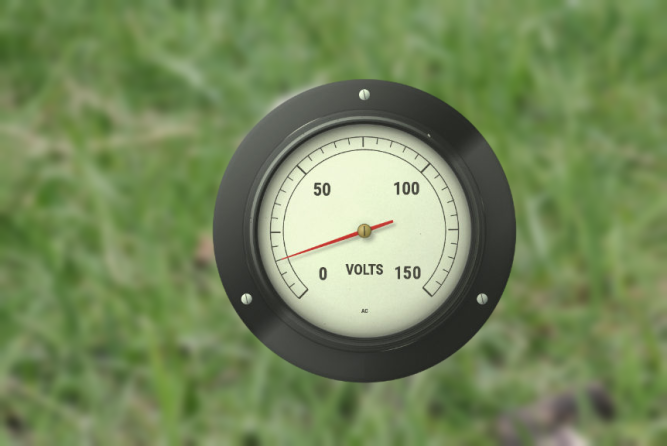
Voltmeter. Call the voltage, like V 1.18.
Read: V 15
